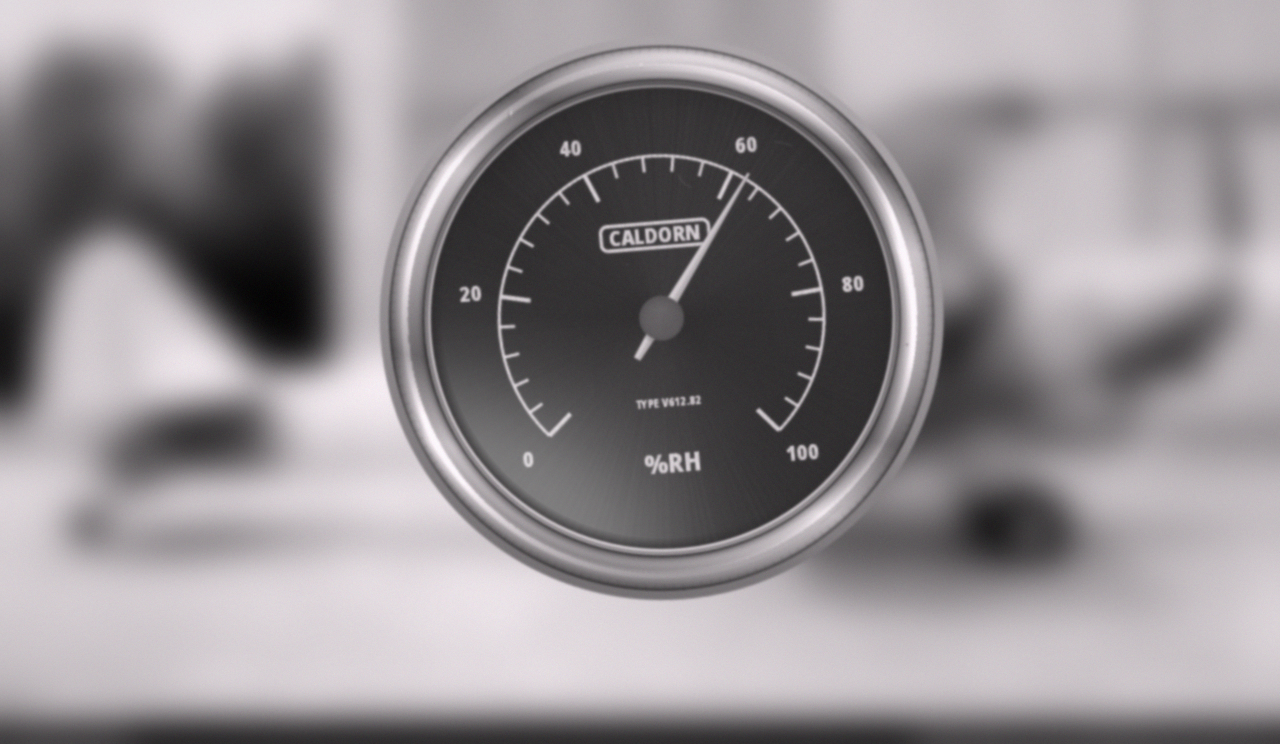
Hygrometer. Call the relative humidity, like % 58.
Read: % 62
